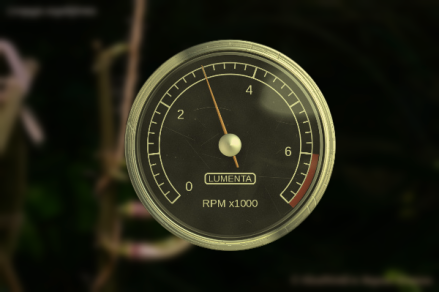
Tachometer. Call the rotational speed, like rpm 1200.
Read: rpm 3000
